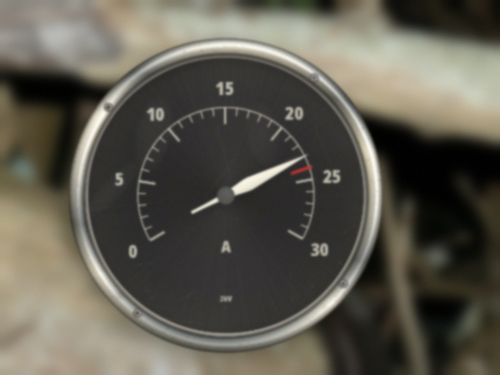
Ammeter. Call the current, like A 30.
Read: A 23
